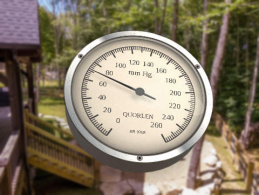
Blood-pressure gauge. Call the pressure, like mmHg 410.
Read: mmHg 70
